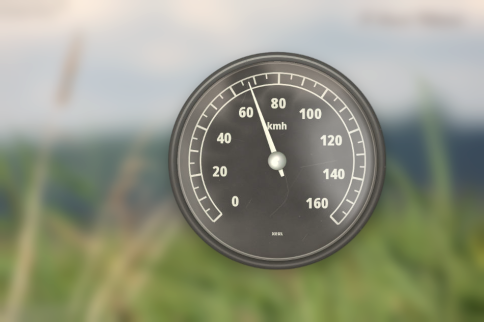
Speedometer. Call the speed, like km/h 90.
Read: km/h 67.5
